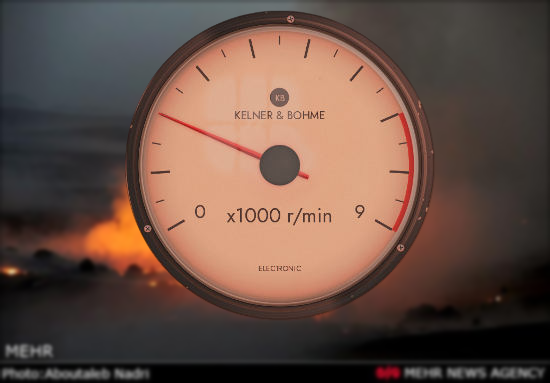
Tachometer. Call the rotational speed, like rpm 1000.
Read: rpm 2000
